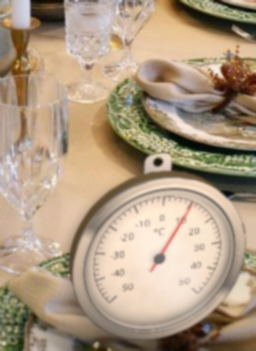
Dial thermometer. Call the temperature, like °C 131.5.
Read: °C 10
